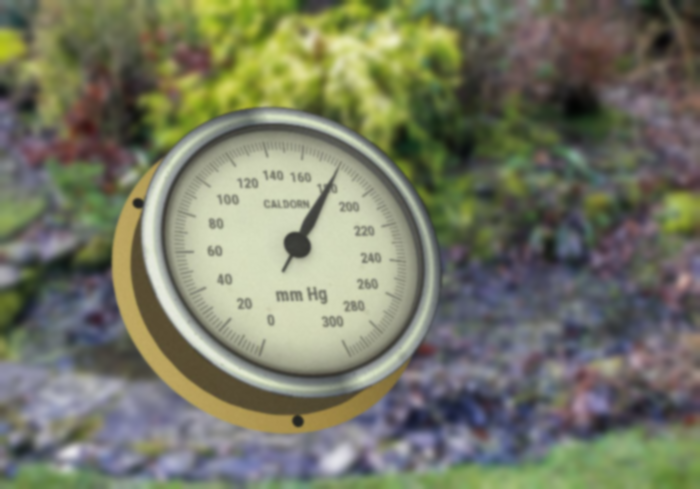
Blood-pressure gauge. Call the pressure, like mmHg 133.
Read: mmHg 180
